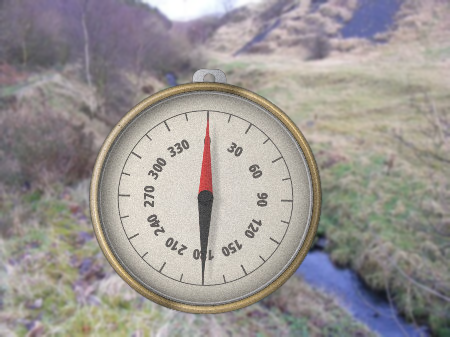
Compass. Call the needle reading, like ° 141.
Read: ° 0
